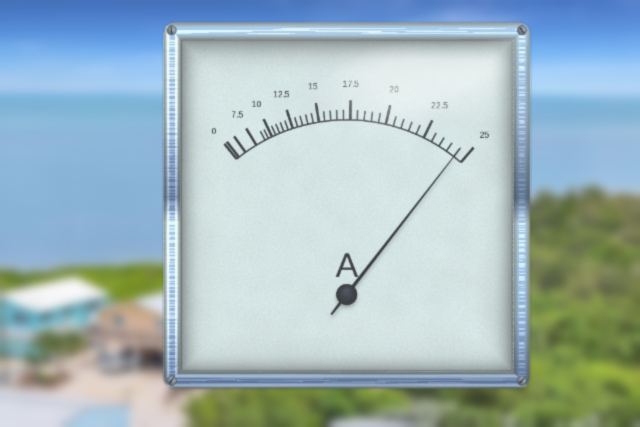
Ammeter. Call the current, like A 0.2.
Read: A 24.5
